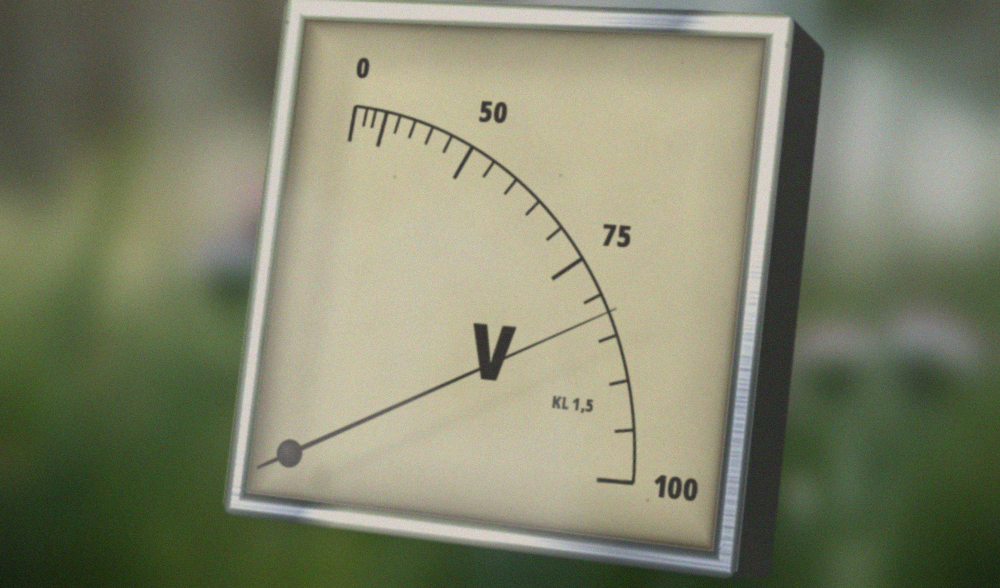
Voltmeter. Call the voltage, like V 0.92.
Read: V 82.5
